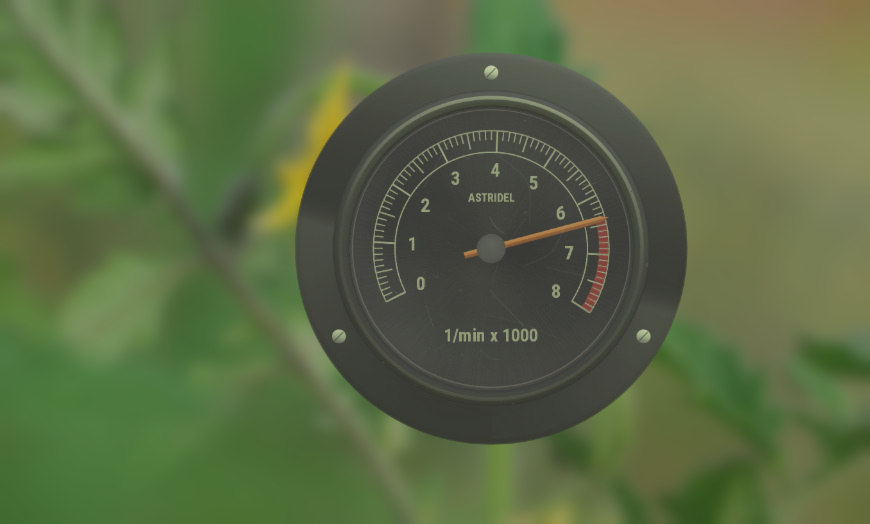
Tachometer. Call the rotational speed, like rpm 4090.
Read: rpm 6400
